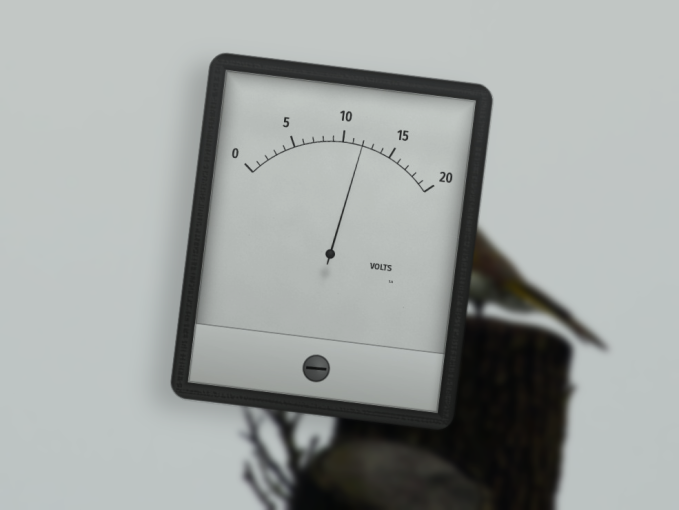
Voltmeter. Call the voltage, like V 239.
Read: V 12
